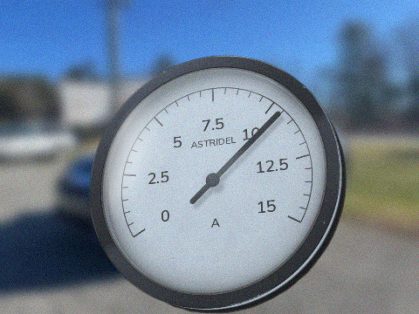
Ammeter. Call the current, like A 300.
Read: A 10.5
